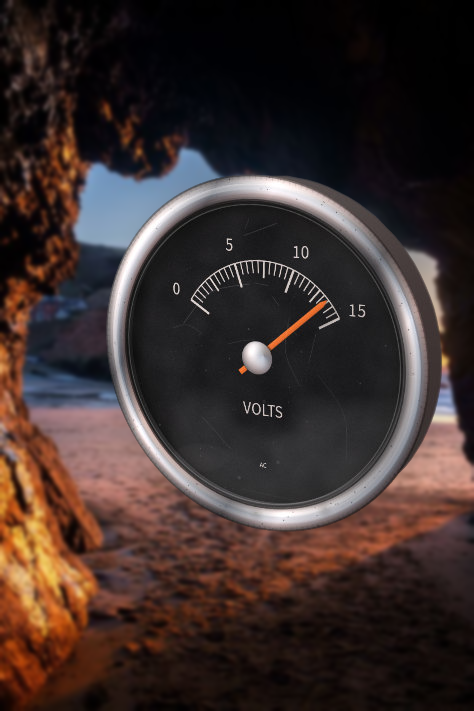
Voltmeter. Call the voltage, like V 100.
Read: V 13.5
